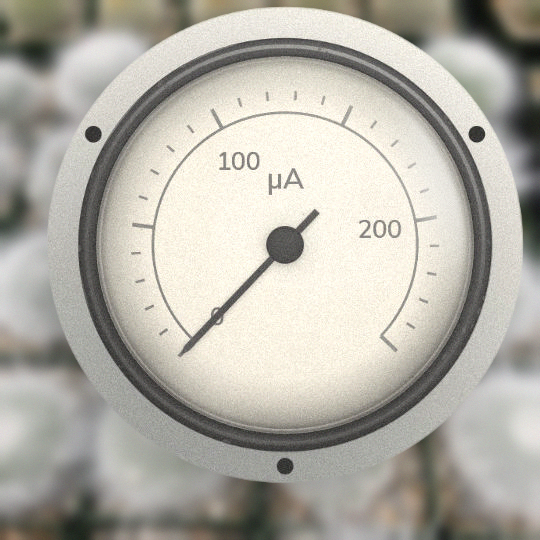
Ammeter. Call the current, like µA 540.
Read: µA 0
